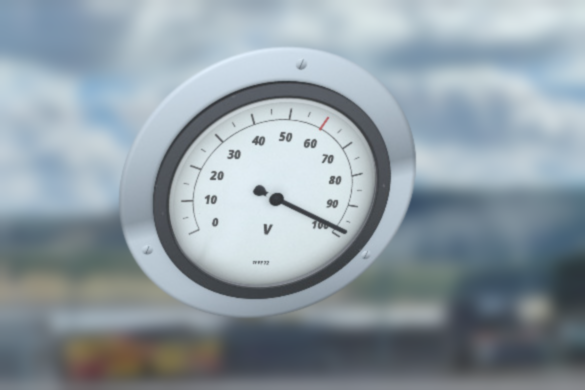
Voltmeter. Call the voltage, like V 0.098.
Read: V 97.5
